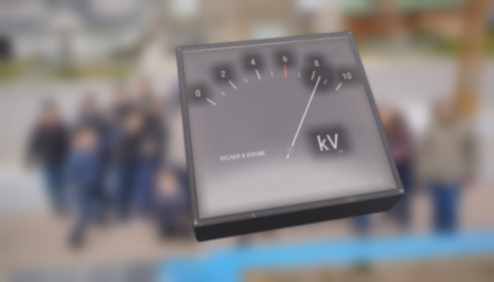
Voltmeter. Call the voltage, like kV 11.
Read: kV 8.5
